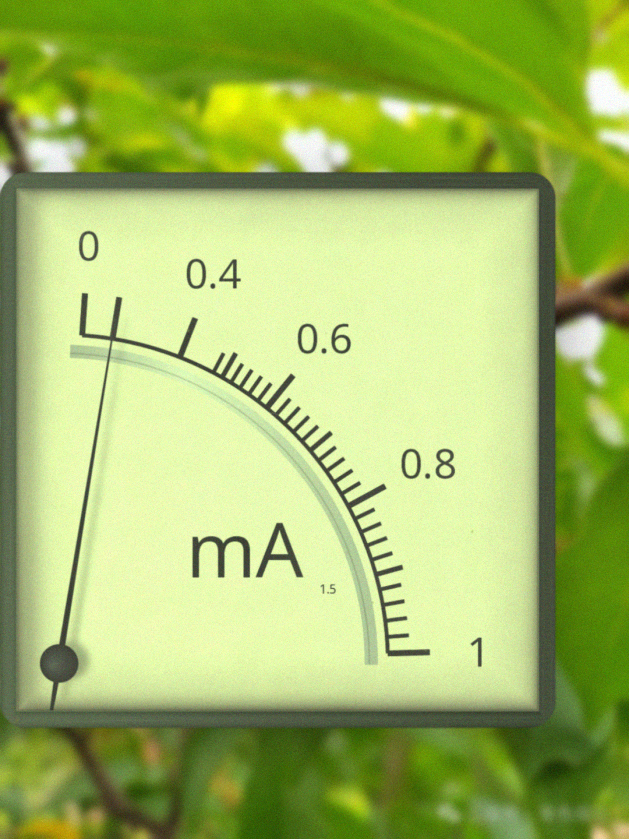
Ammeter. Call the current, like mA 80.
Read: mA 0.2
